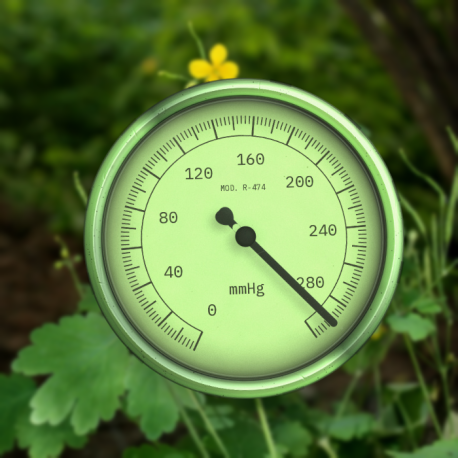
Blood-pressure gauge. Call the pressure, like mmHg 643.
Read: mmHg 290
